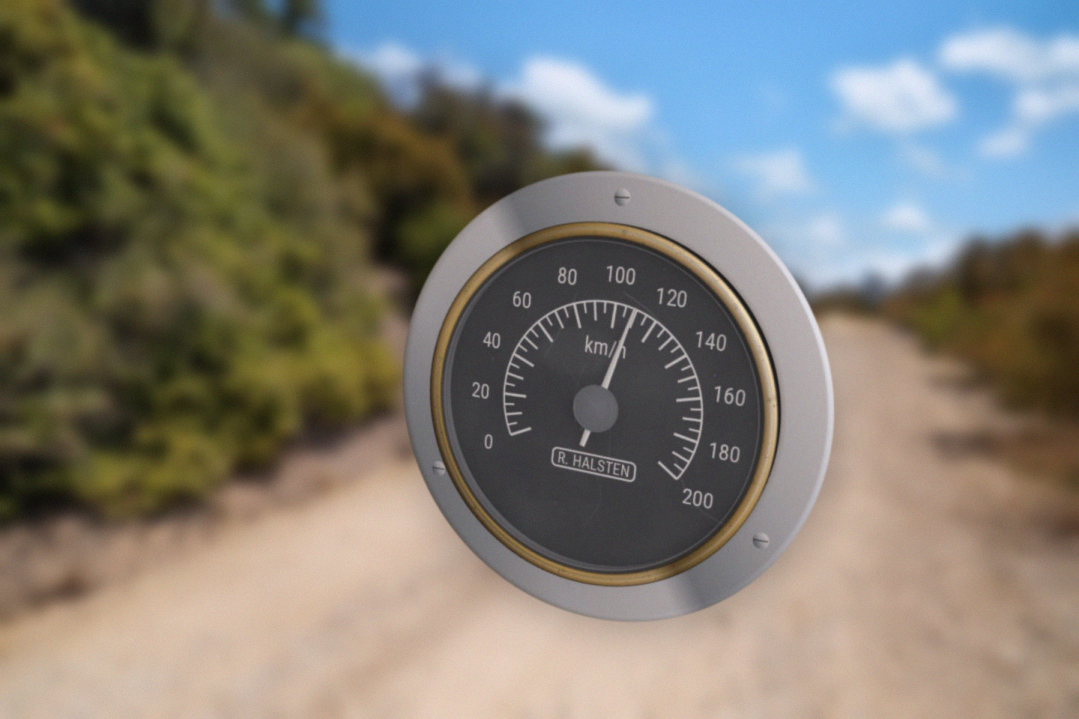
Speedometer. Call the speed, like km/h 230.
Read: km/h 110
